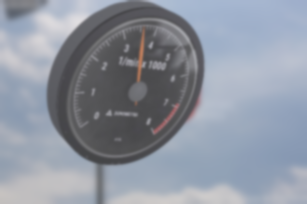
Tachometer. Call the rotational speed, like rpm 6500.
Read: rpm 3500
